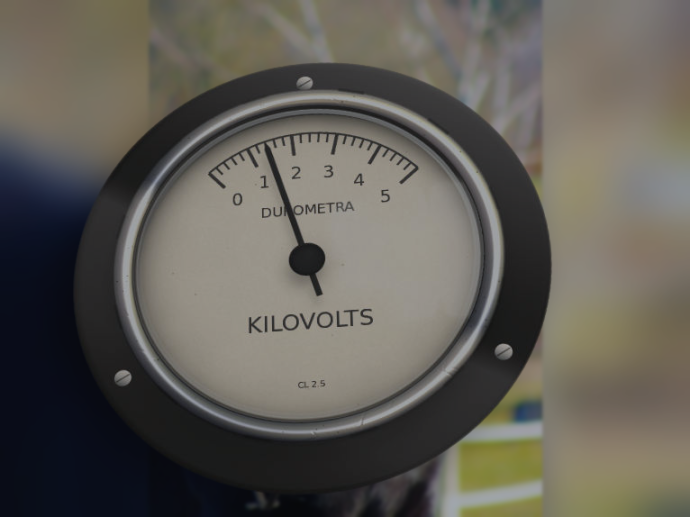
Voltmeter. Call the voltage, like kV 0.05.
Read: kV 1.4
